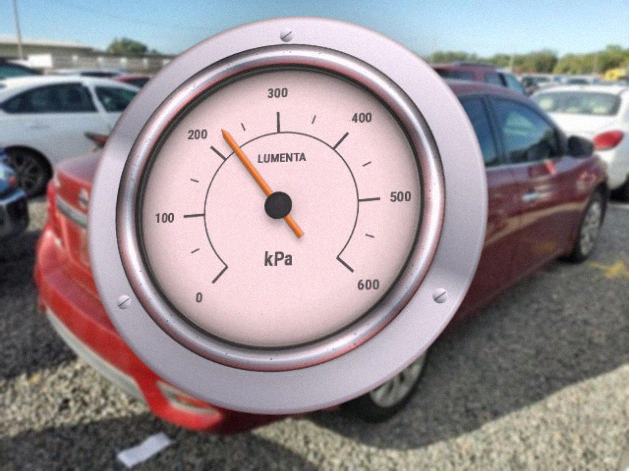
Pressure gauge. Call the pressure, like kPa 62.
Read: kPa 225
